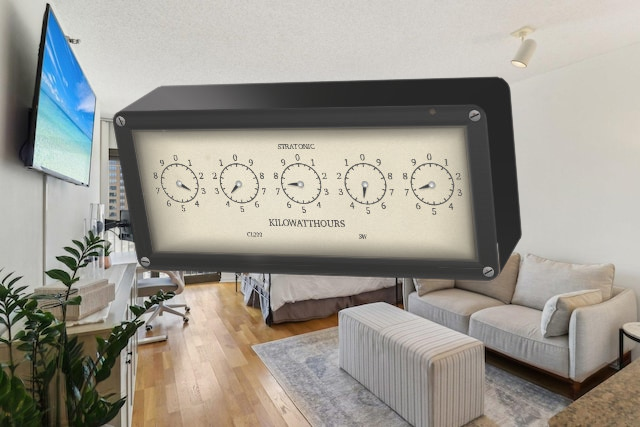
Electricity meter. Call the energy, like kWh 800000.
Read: kWh 33747
